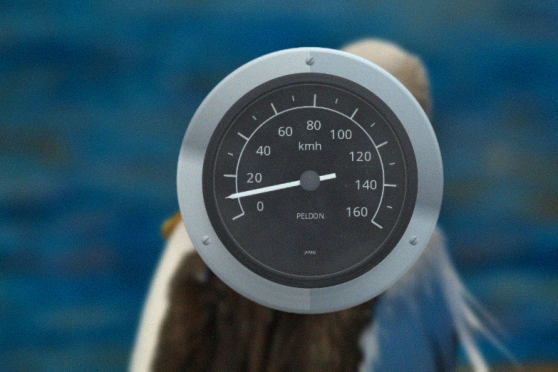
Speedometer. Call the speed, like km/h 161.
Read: km/h 10
